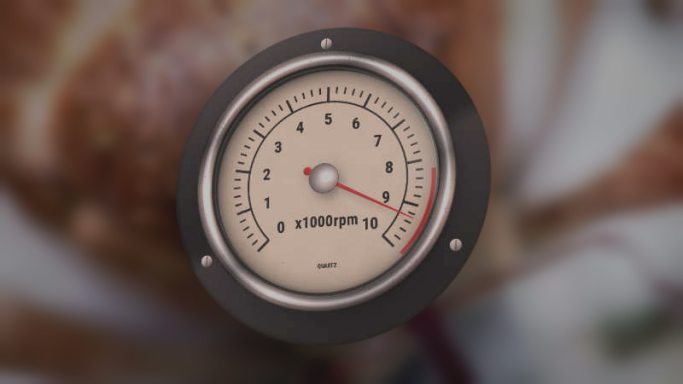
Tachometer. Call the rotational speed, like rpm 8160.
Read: rpm 9300
